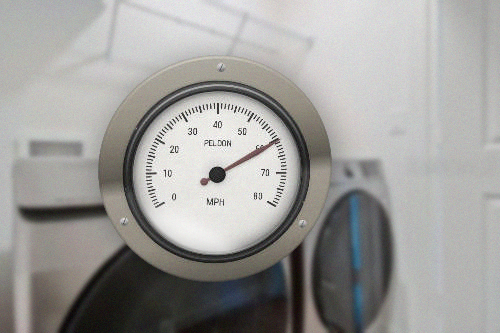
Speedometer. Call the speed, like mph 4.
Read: mph 60
